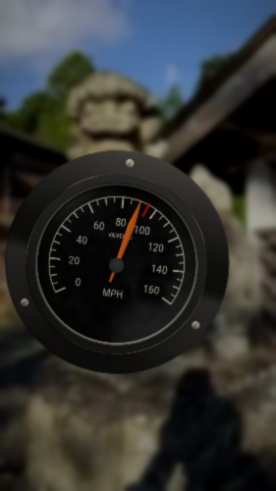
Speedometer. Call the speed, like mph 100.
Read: mph 90
